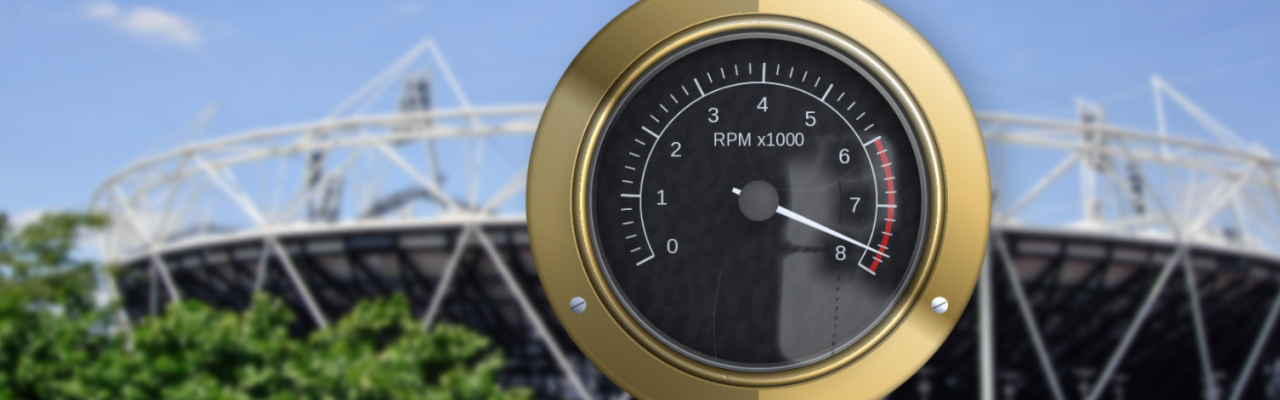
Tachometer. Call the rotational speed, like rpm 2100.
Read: rpm 7700
